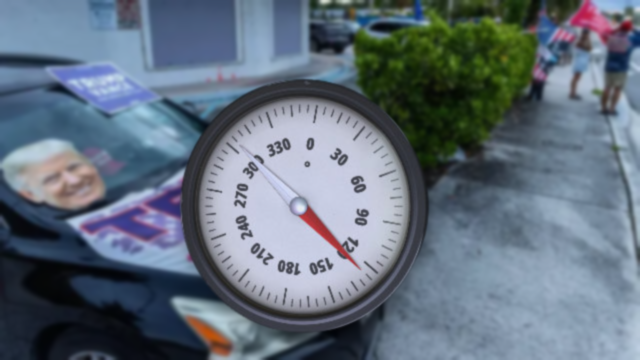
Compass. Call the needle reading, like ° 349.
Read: ° 125
